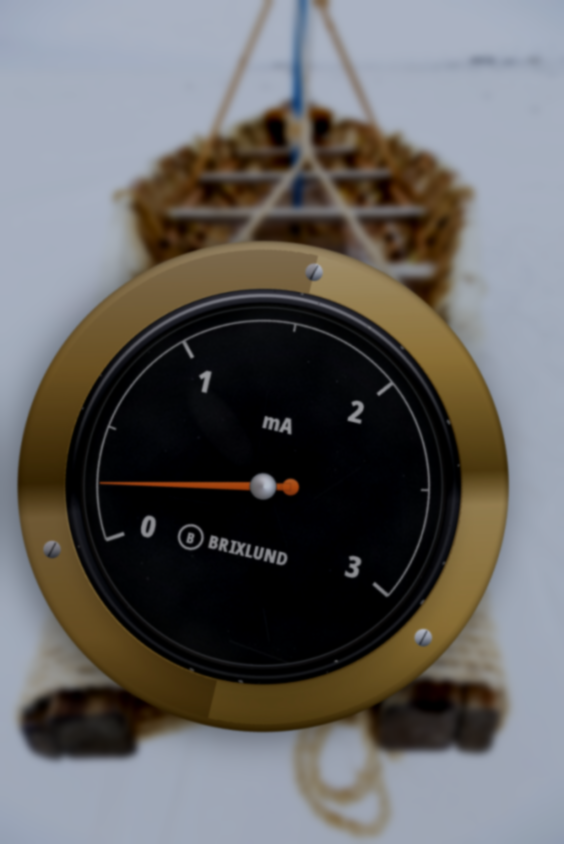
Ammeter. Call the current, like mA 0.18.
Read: mA 0.25
